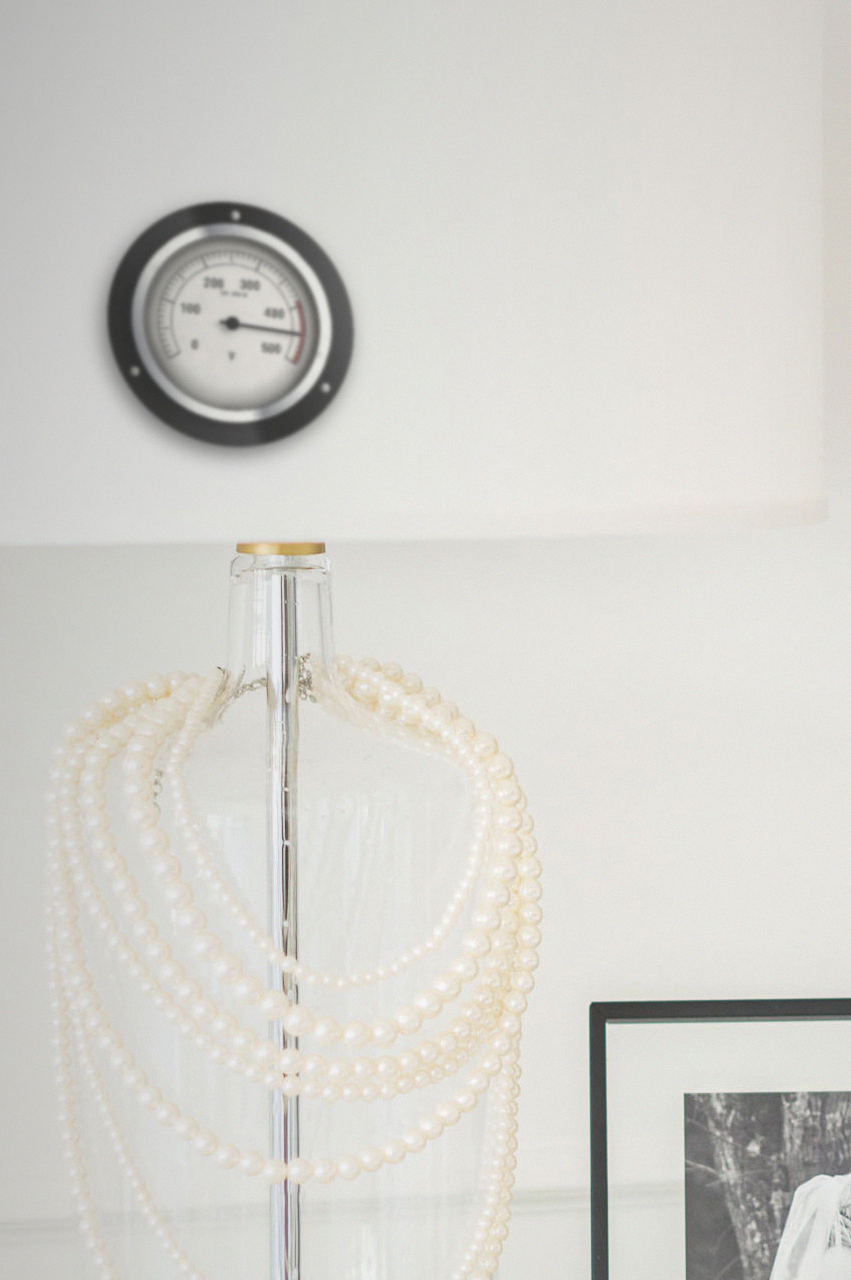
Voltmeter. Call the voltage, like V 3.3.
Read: V 450
